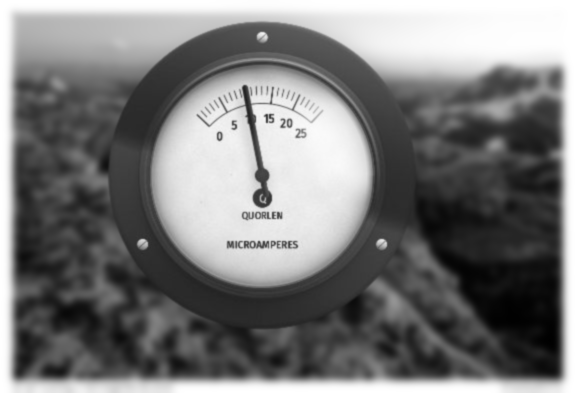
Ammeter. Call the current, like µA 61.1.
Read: µA 10
